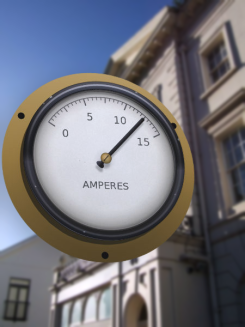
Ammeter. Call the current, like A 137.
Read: A 12.5
